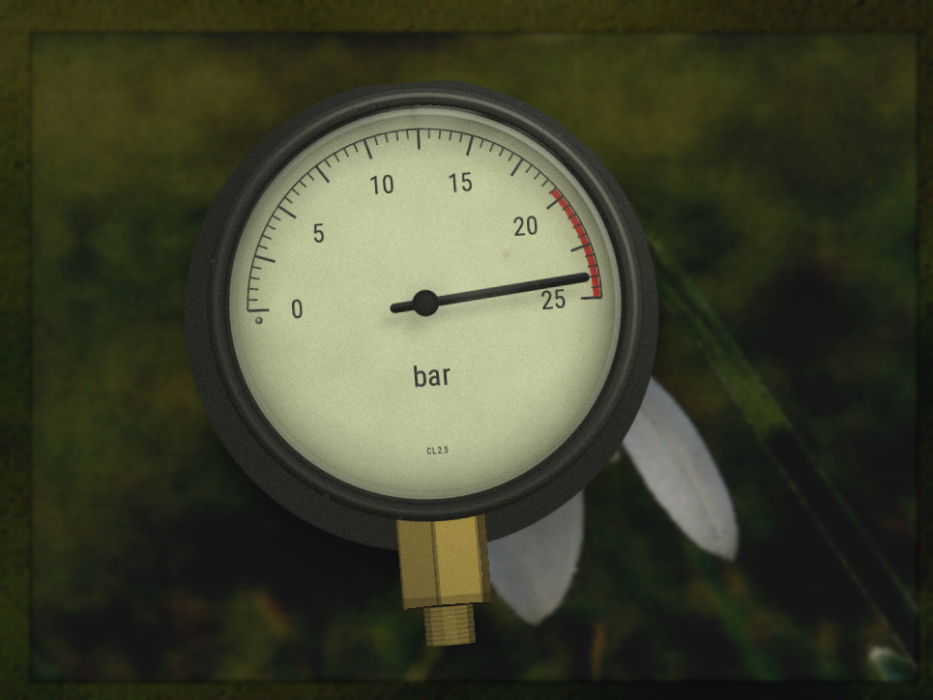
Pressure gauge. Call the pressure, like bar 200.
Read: bar 24
